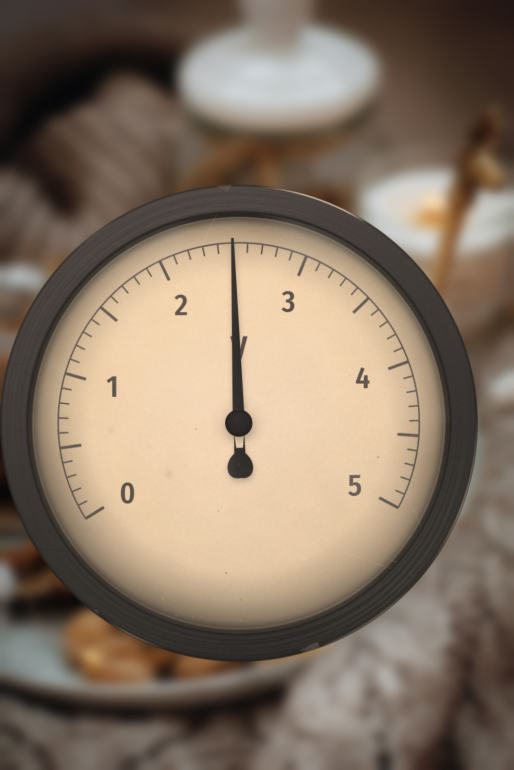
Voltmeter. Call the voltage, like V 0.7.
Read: V 2.5
